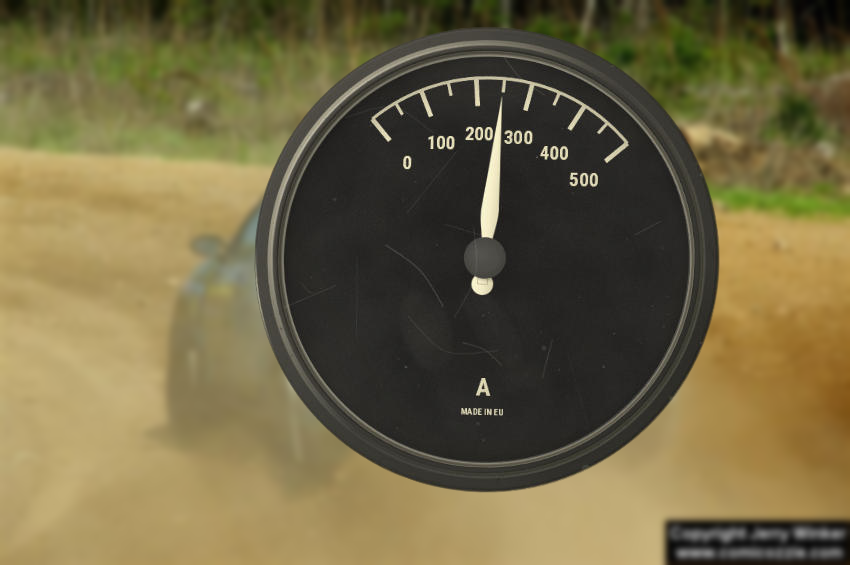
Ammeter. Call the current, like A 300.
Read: A 250
